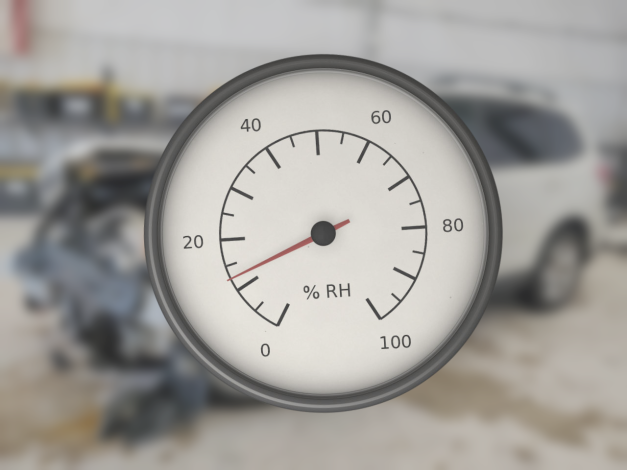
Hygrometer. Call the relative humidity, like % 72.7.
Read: % 12.5
